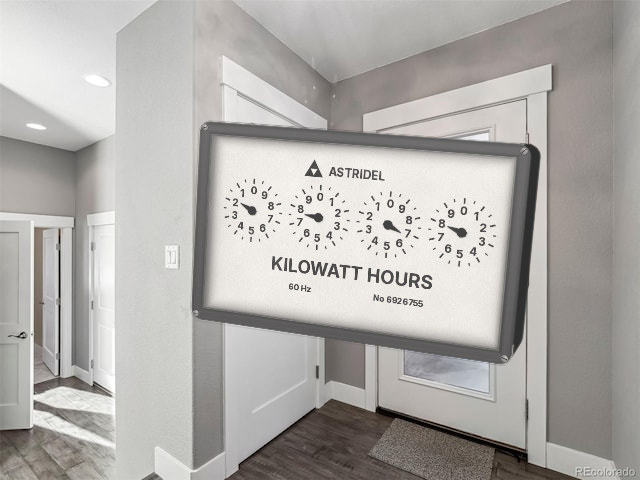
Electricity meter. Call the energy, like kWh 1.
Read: kWh 1768
